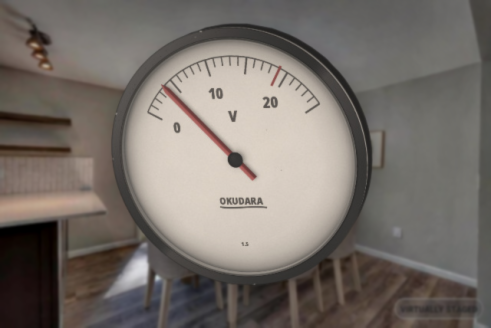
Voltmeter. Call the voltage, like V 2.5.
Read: V 4
